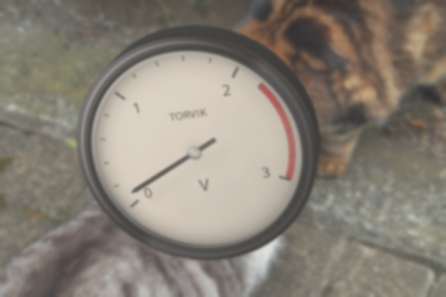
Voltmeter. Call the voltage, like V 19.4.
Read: V 0.1
